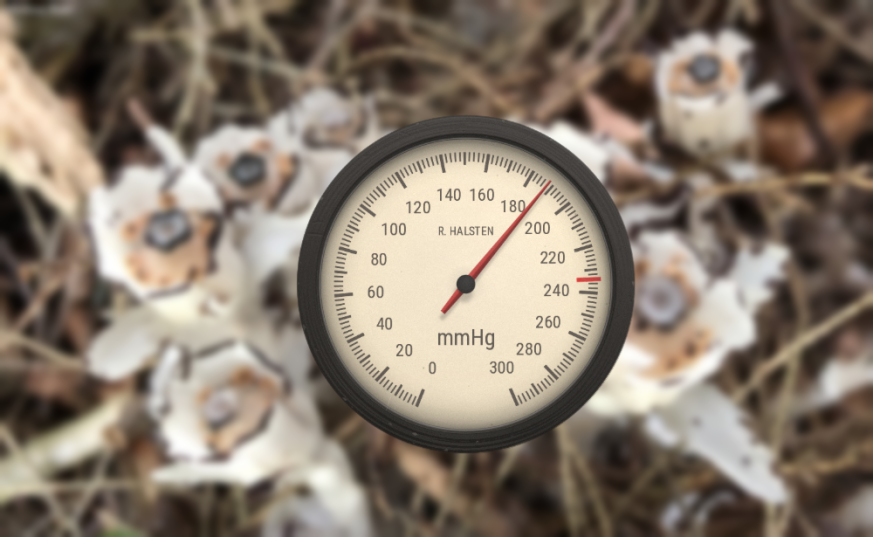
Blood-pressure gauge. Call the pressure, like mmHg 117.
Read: mmHg 188
